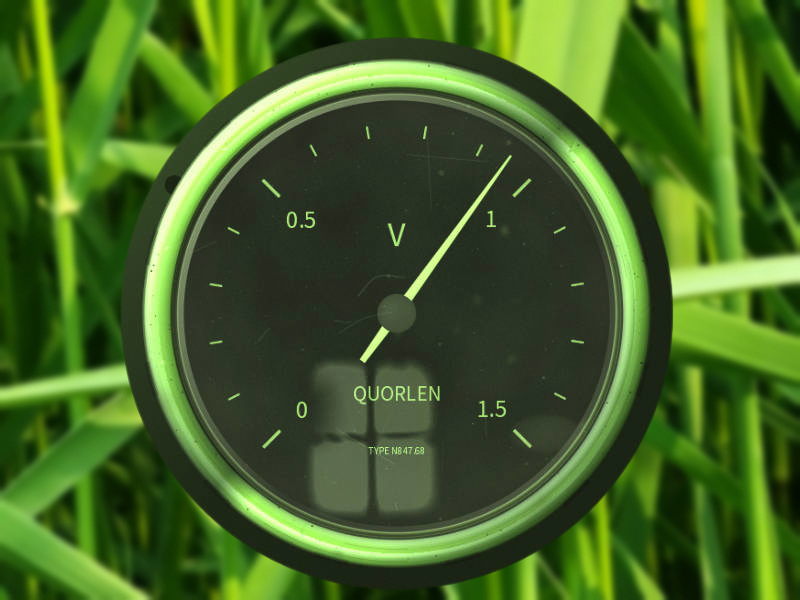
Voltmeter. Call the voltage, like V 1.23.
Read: V 0.95
